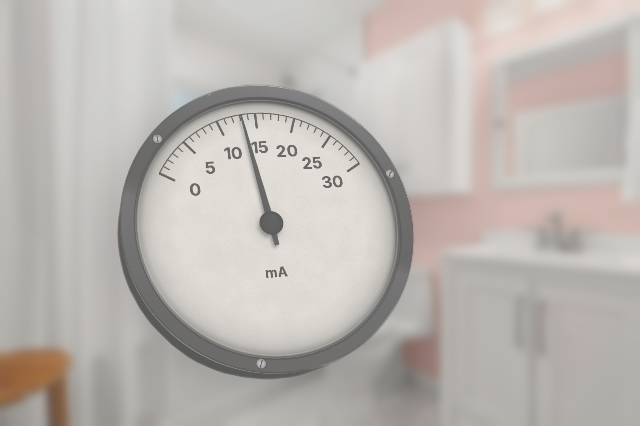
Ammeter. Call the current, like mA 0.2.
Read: mA 13
